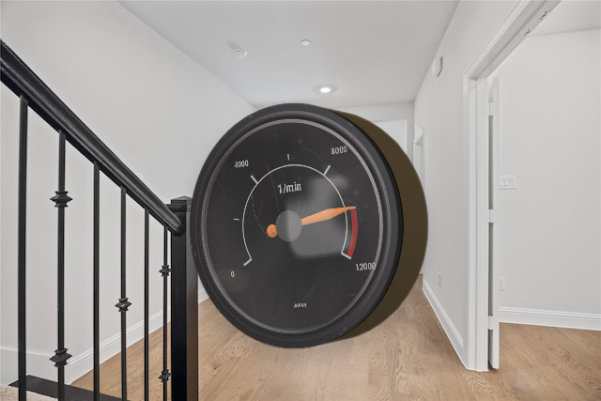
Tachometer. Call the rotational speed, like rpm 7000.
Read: rpm 10000
